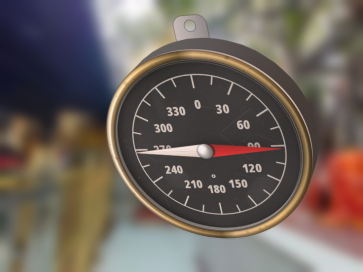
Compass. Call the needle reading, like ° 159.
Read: ° 90
